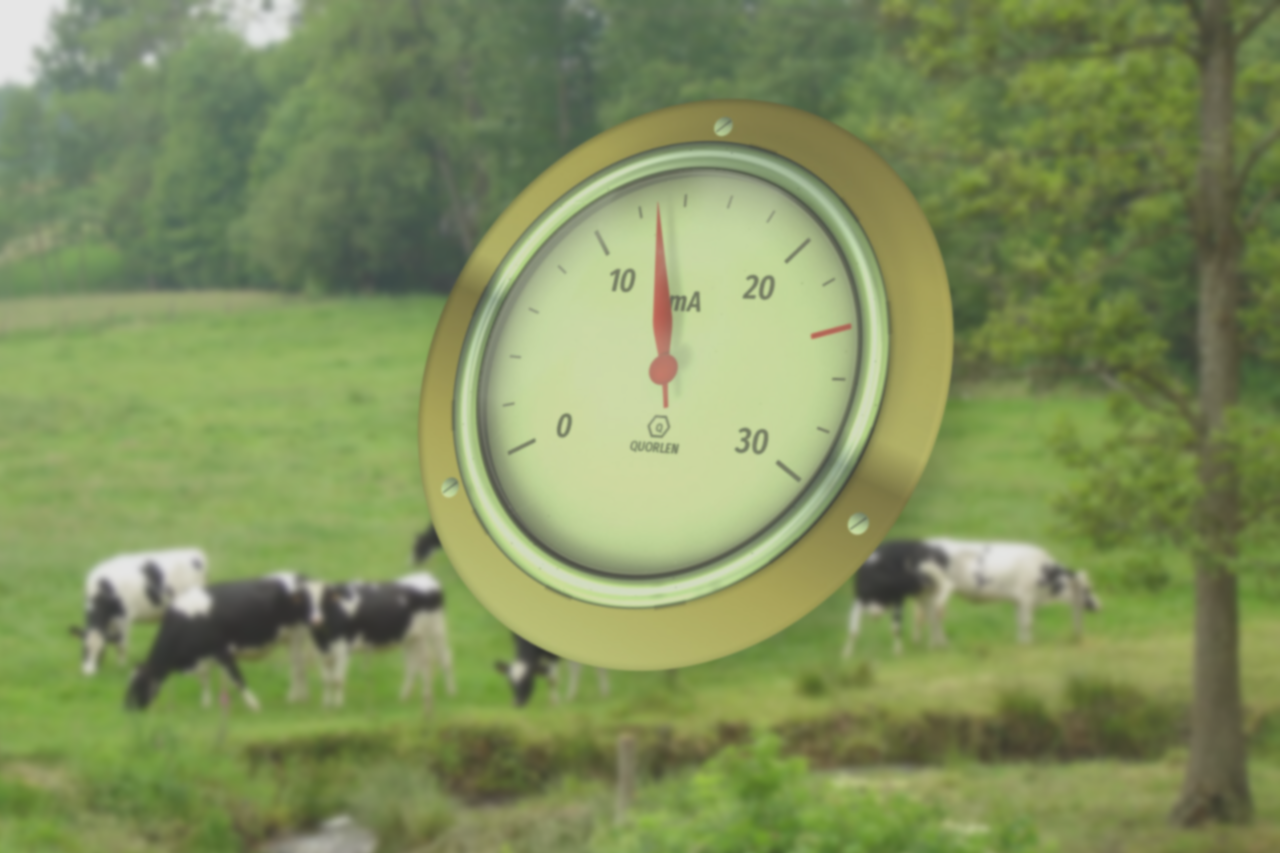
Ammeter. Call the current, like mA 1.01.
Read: mA 13
